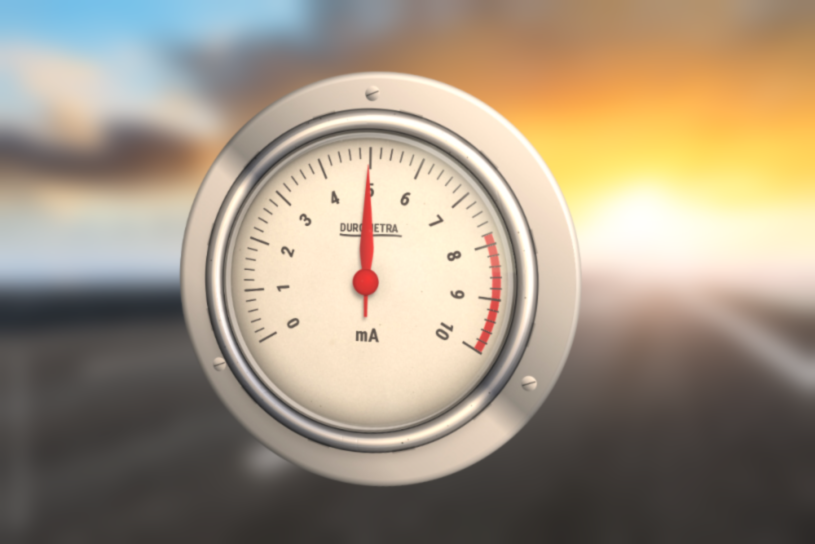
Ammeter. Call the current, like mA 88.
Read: mA 5
